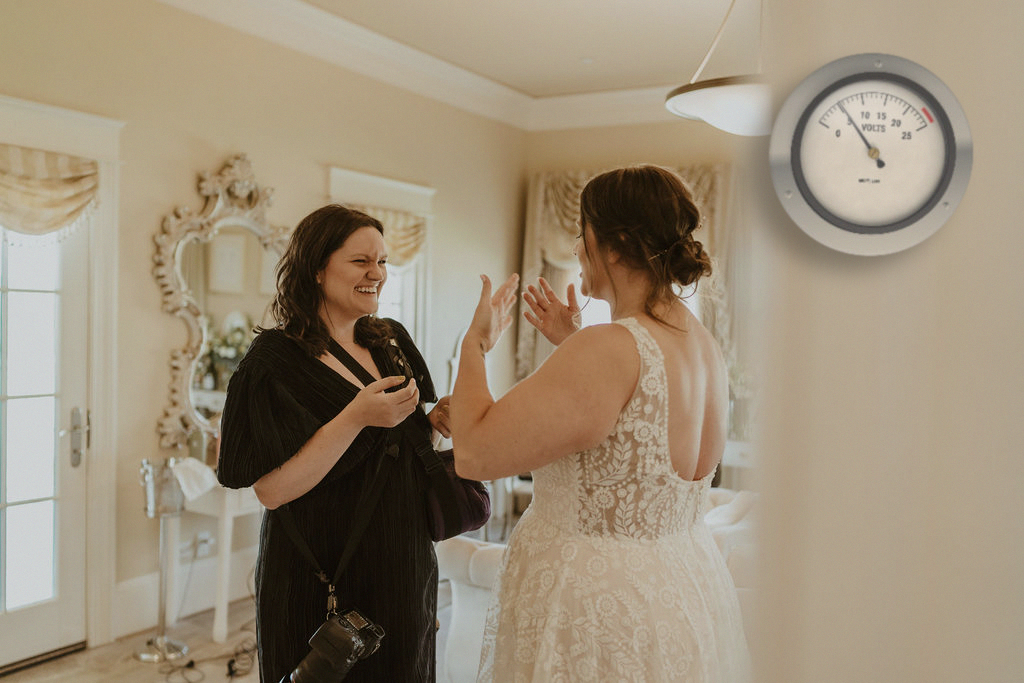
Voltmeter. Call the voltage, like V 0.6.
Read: V 5
